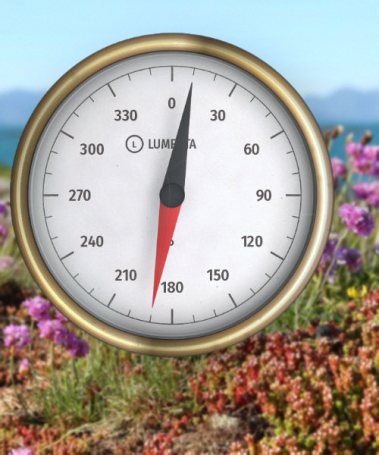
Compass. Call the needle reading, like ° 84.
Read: ° 190
